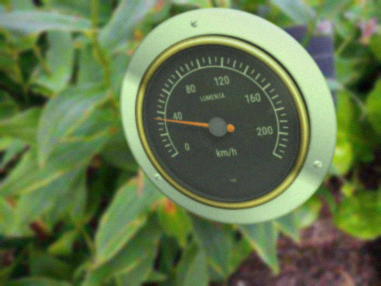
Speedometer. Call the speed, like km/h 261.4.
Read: km/h 35
